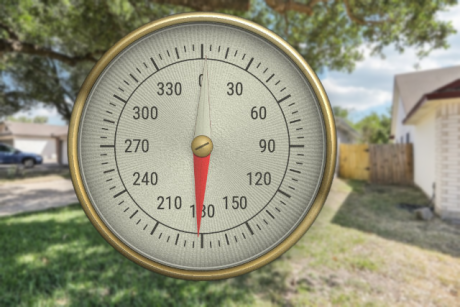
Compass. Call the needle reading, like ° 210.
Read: ° 182.5
